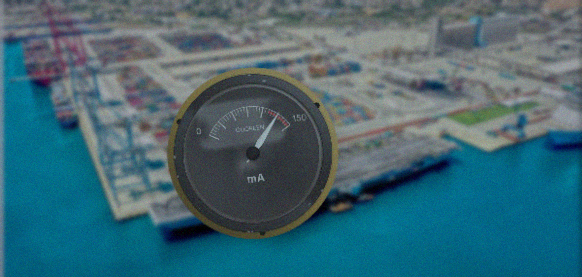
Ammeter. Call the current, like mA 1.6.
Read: mA 125
